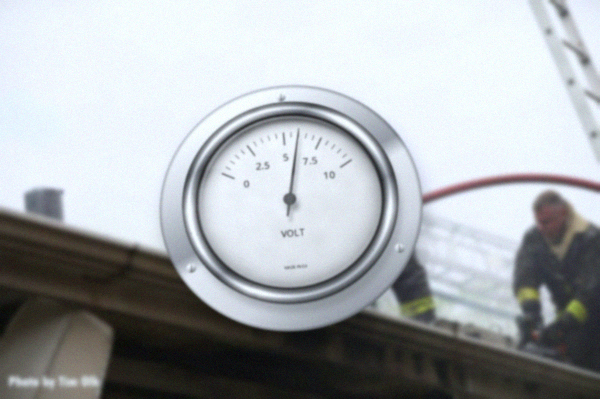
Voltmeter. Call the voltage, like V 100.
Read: V 6
